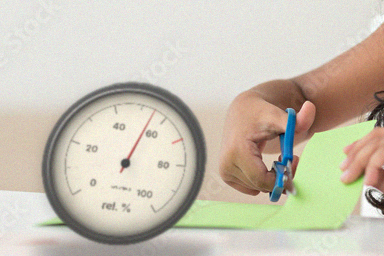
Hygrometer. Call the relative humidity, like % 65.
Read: % 55
